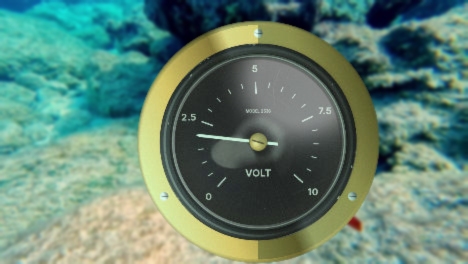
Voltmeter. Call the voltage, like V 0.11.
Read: V 2
